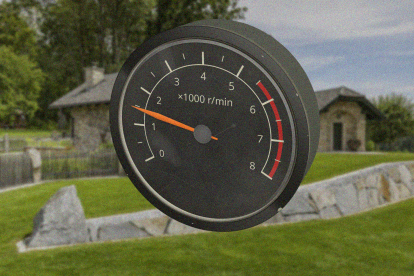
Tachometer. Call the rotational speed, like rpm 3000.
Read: rpm 1500
